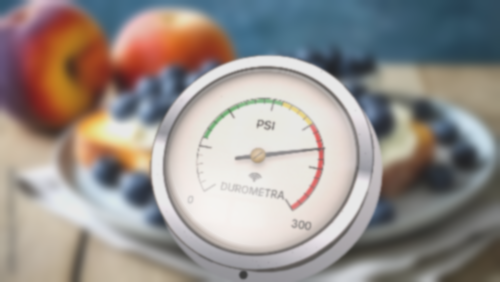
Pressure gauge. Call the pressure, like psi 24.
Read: psi 230
